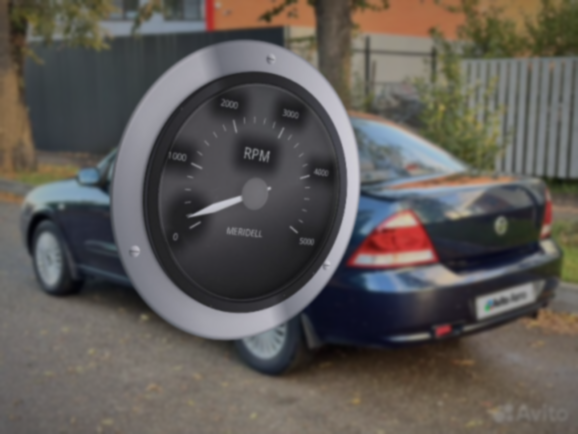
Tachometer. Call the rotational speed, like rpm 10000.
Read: rpm 200
